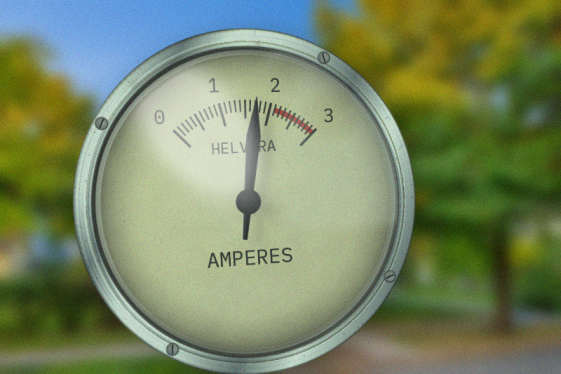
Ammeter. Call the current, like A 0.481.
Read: A 1.7
